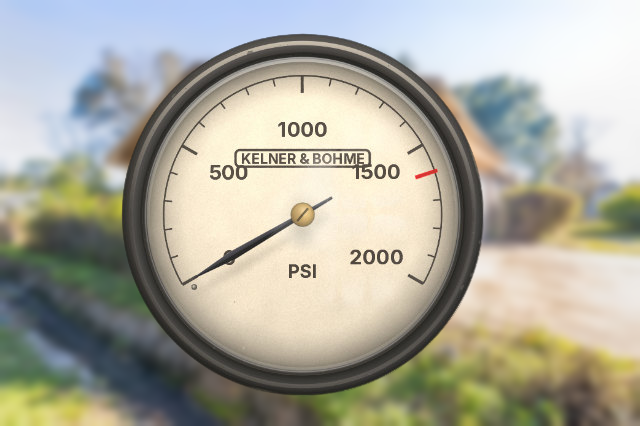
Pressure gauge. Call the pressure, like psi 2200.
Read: psi 0
